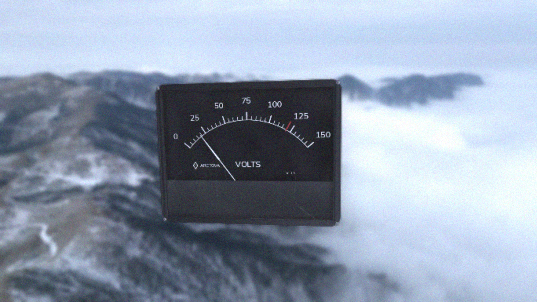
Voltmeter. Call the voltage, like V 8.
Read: V 20
